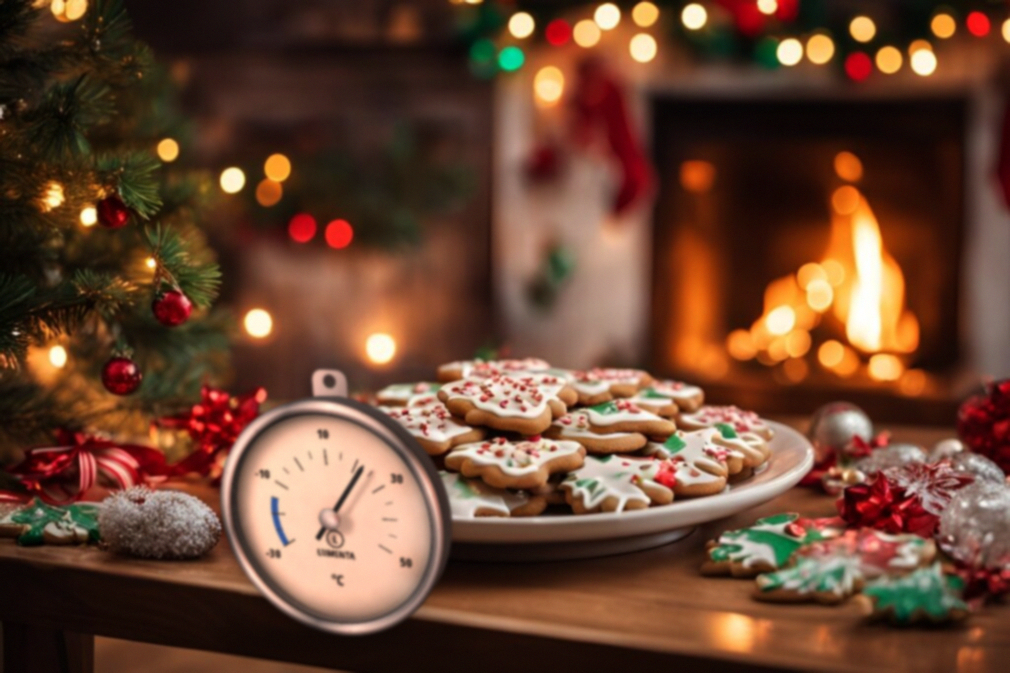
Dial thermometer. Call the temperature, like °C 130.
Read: °C 22.5
